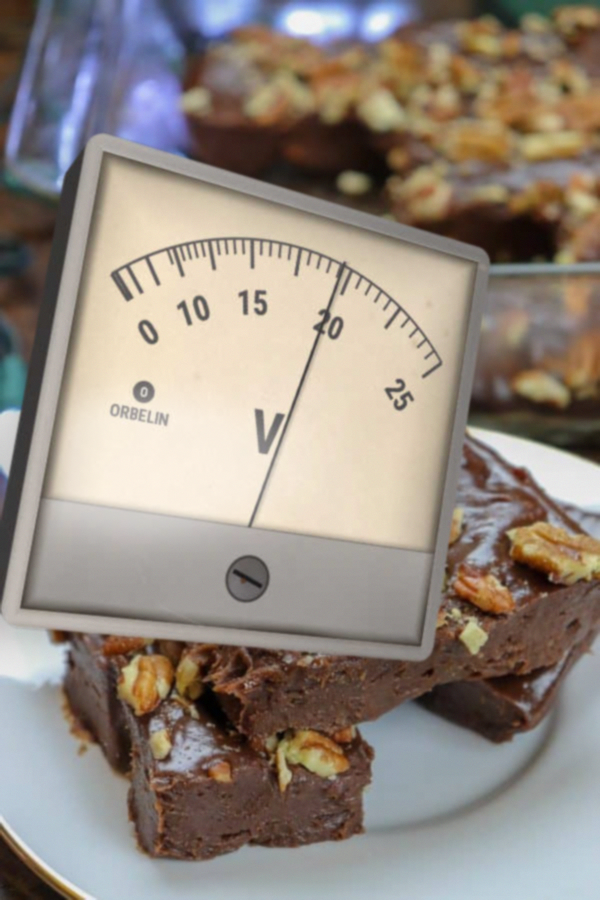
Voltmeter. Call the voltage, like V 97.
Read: V 19.5
